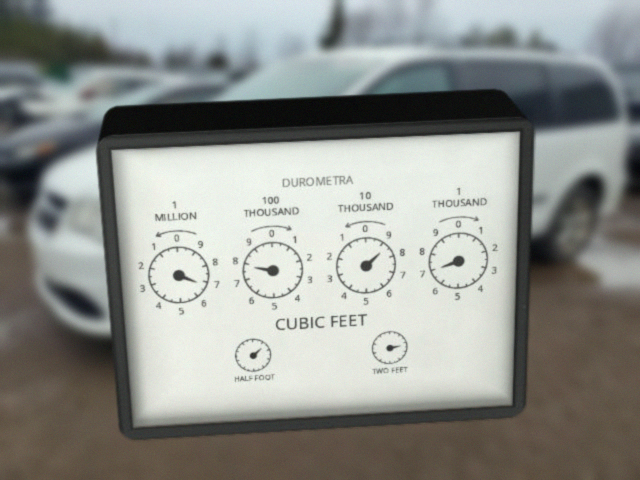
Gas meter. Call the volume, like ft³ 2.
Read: ft³ 678700
